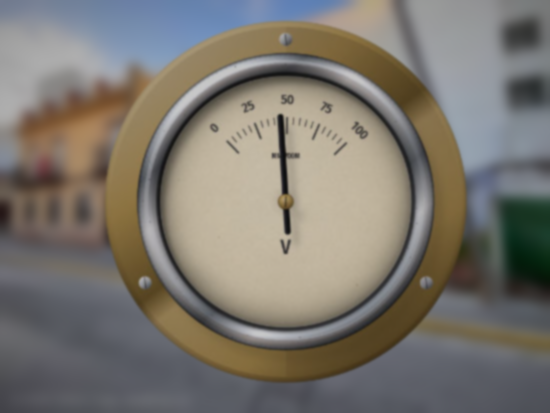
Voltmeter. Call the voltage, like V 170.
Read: V 45
